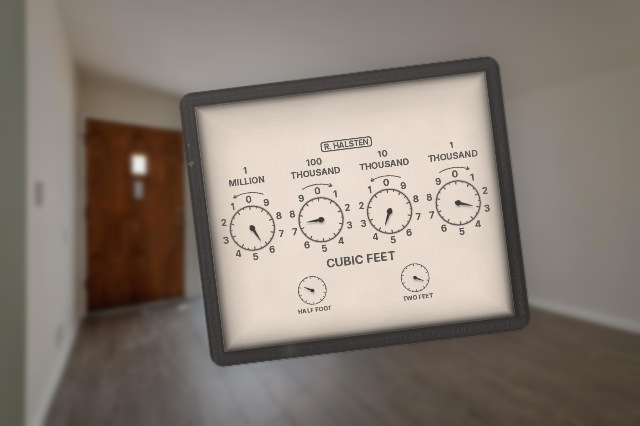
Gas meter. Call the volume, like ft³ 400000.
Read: ft³ 574300
